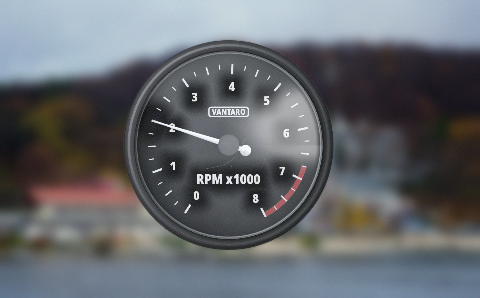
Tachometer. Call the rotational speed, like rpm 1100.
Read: rpm 2000
